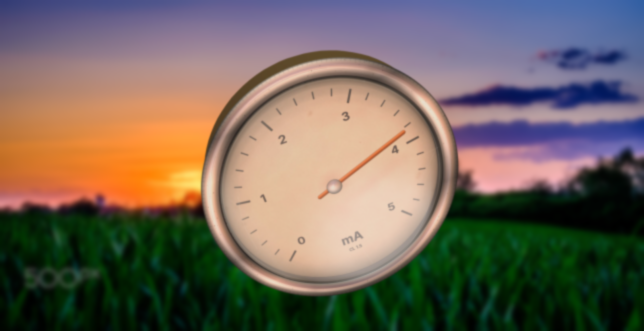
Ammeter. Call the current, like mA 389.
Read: mA 3.8
